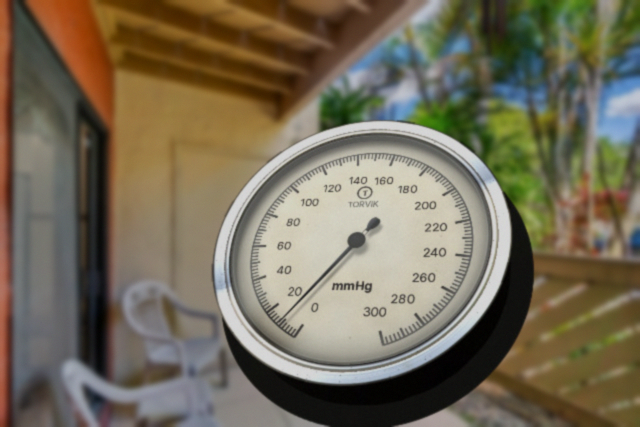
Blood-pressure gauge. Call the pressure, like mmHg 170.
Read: mmHg 10
